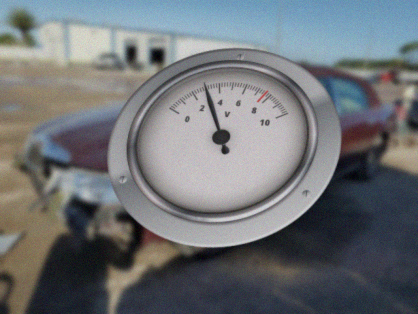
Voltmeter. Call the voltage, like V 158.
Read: V 3
